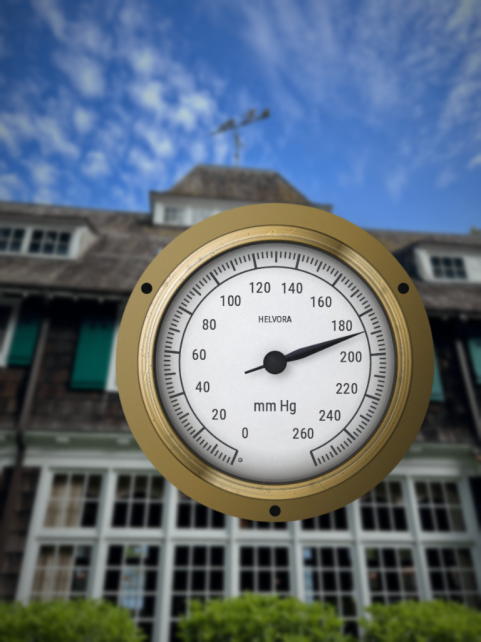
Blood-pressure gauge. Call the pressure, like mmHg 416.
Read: mmHg 188
